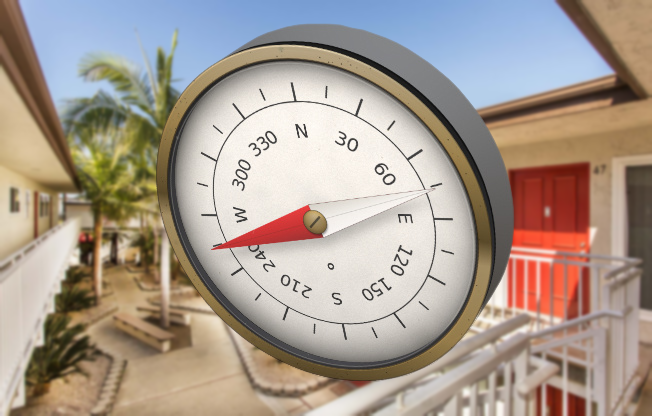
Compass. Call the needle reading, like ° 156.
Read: ° 255
